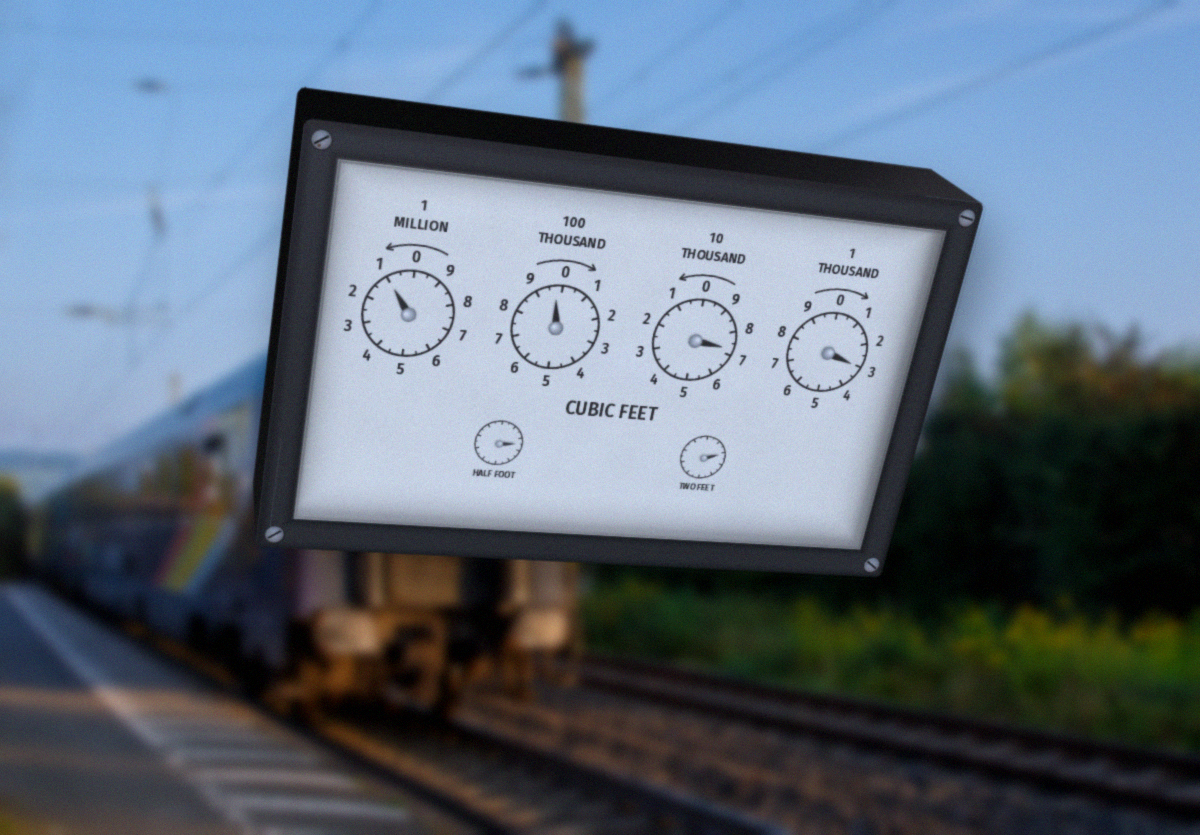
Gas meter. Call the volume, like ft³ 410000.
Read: ft³ 97300
